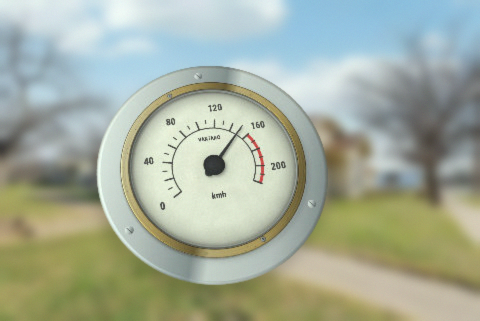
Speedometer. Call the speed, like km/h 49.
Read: km/h 150
